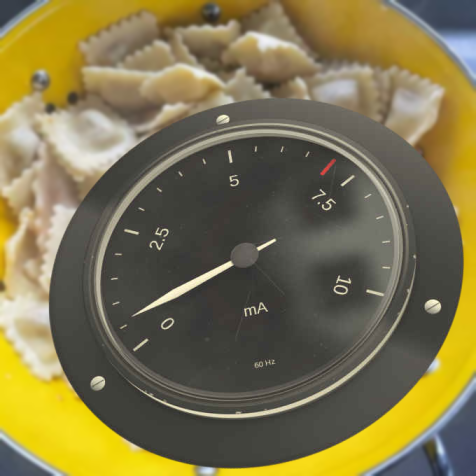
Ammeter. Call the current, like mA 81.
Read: mA 0.5
